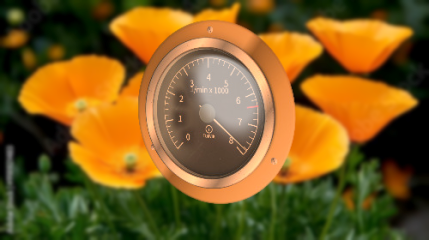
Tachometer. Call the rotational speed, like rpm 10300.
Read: rpm 7800
